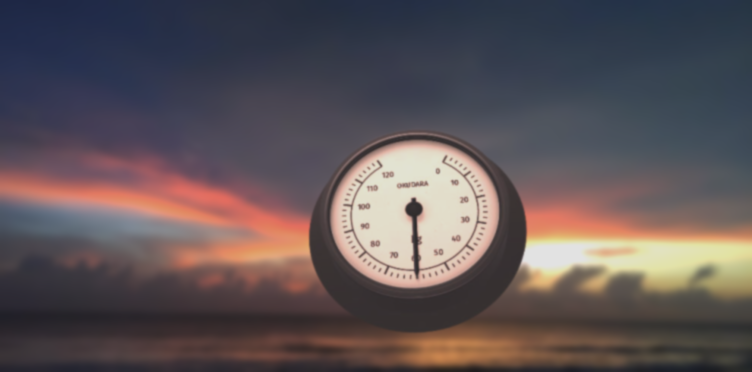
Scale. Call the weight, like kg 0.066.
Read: kg 60
